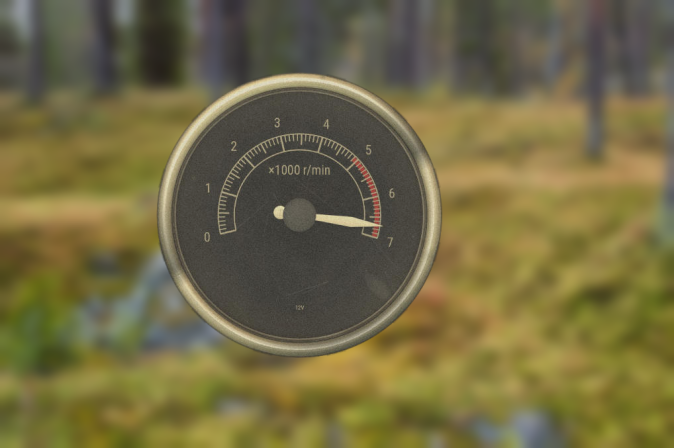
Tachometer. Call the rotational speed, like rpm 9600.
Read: rpm 6700
